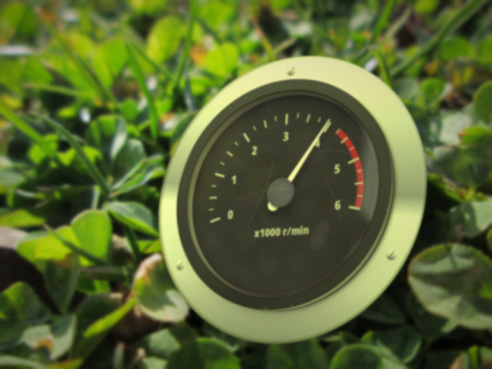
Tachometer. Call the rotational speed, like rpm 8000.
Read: rpm 4000
